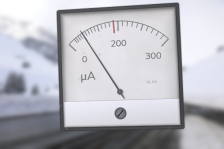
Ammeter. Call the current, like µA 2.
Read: µA 100
